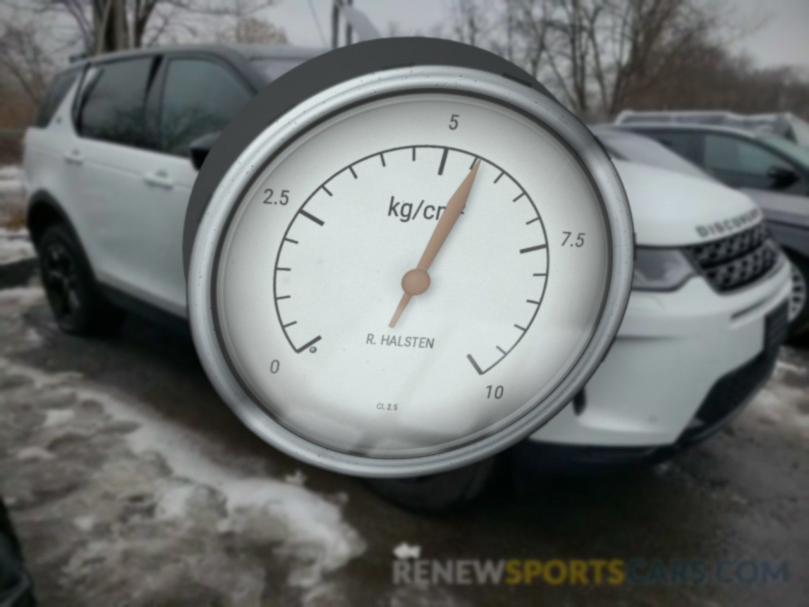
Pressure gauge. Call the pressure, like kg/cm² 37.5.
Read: kg/cm² 5.5
